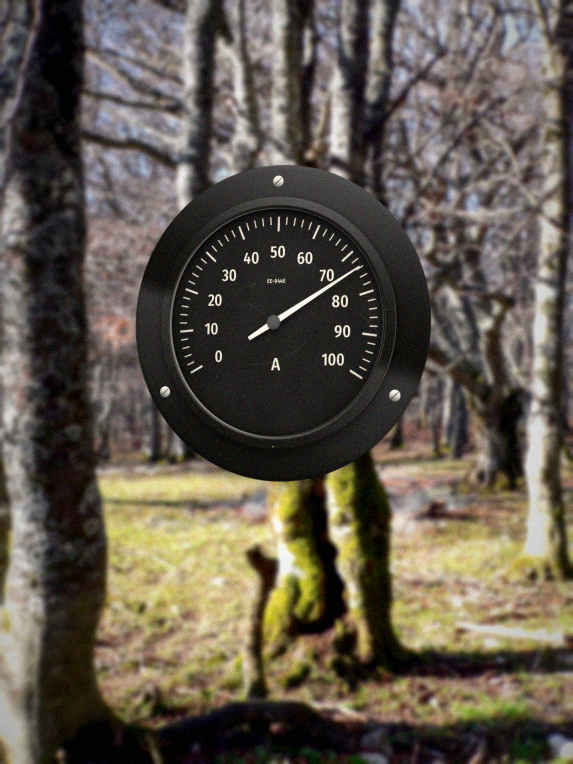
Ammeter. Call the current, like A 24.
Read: A 74
